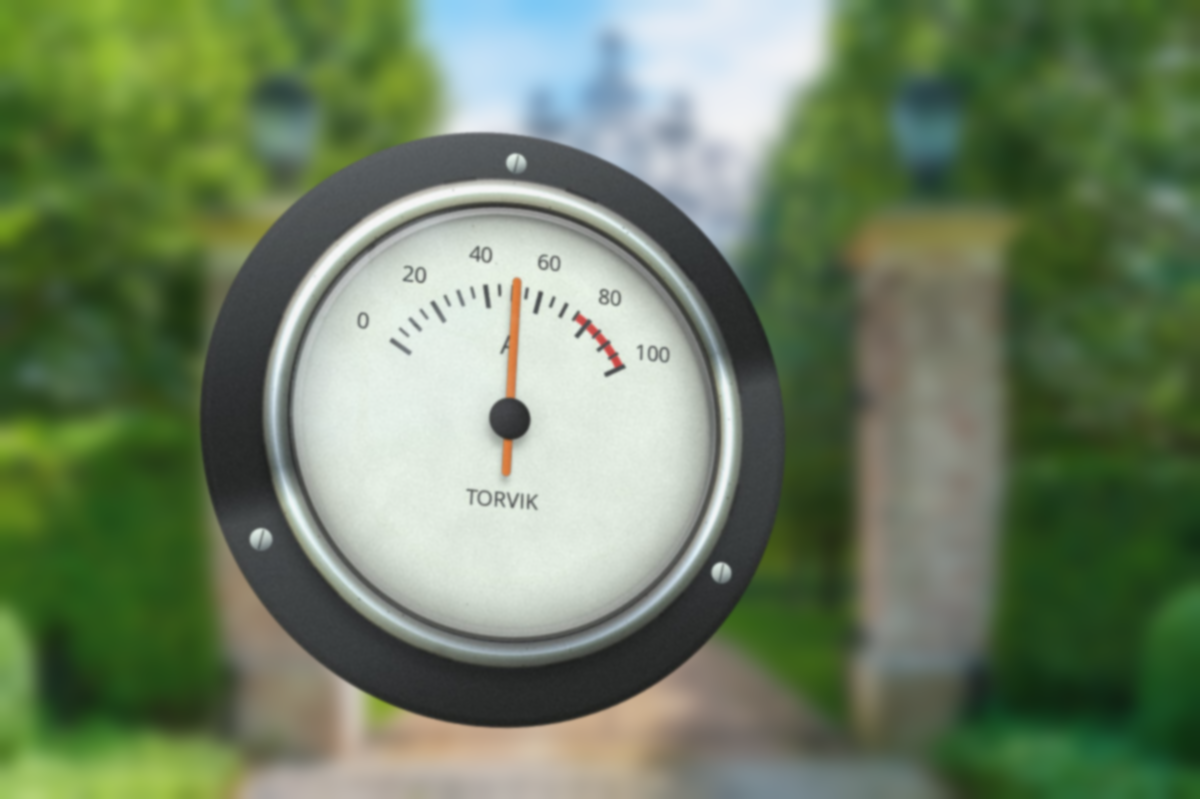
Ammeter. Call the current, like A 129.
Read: A 50
